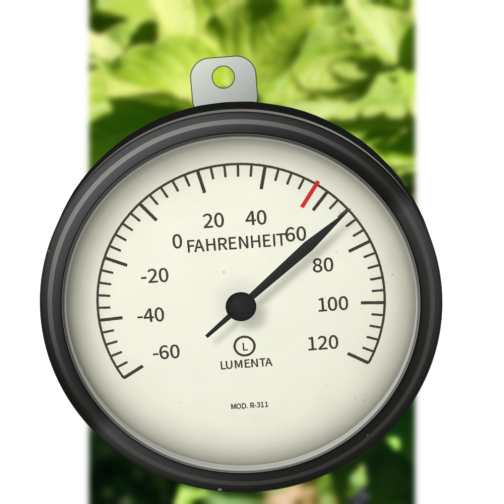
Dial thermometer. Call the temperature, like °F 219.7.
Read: °F 68
